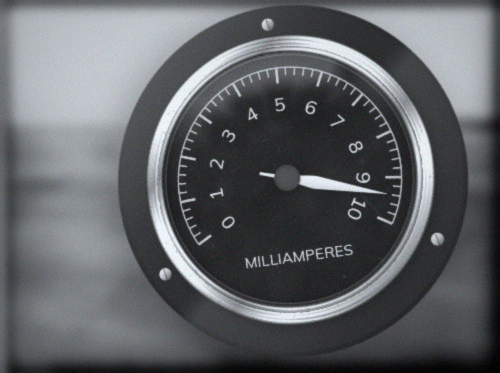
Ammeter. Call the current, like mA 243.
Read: mA 9.4
